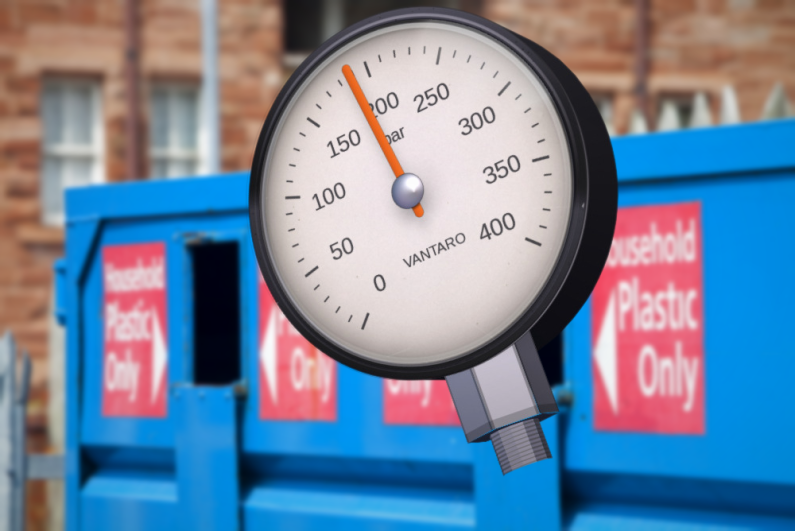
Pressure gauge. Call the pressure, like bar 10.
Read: bar 190
